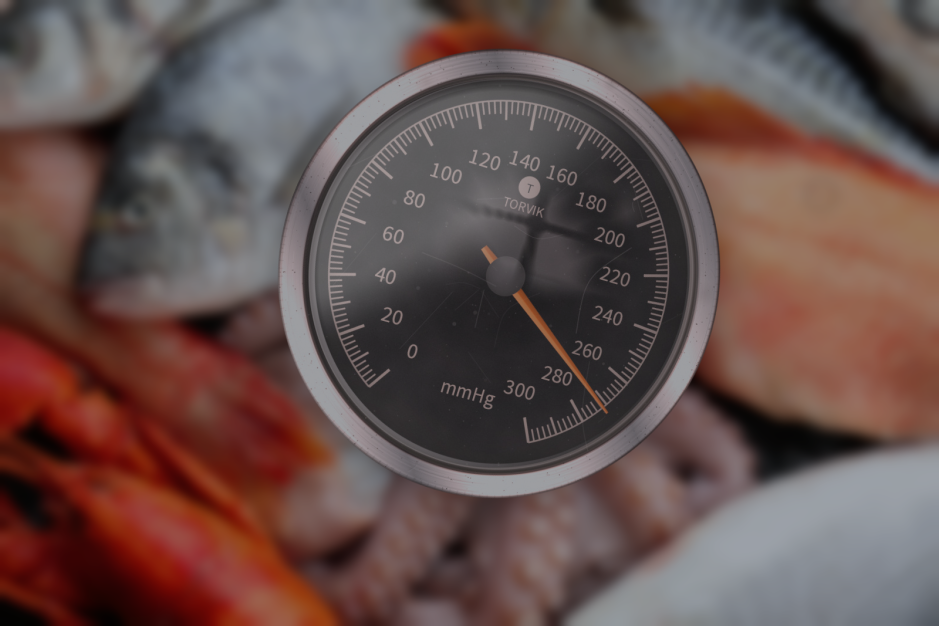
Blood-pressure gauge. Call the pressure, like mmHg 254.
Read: mmHg 272
